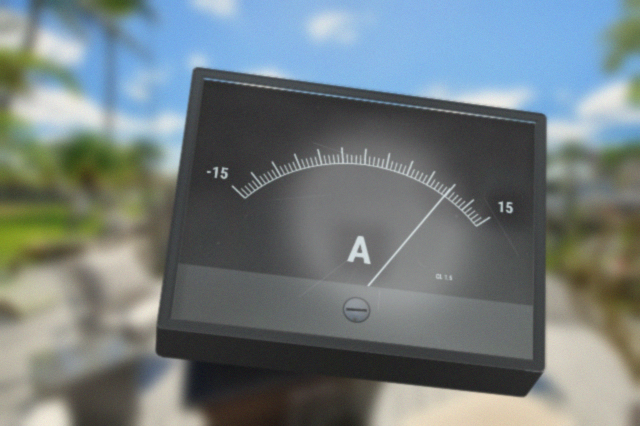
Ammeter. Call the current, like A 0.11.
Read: A 10
